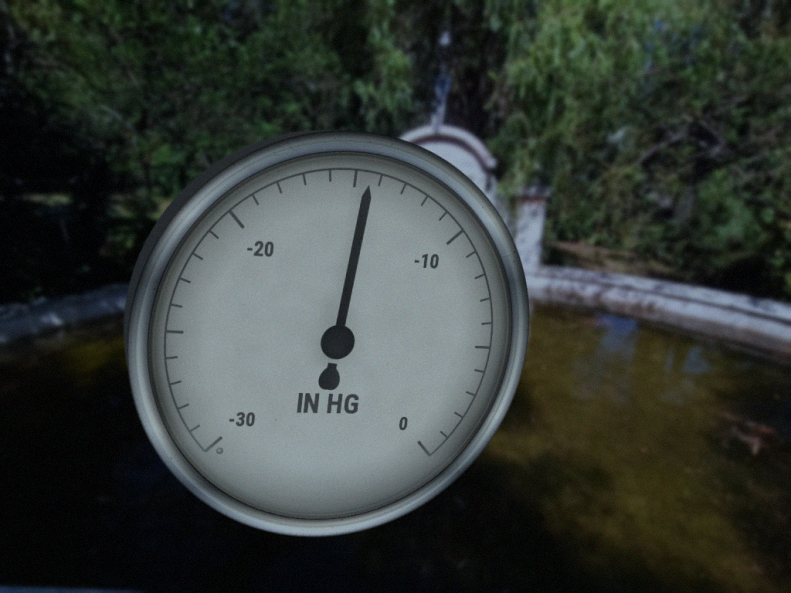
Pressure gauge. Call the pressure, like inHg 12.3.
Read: inHg -14.5
